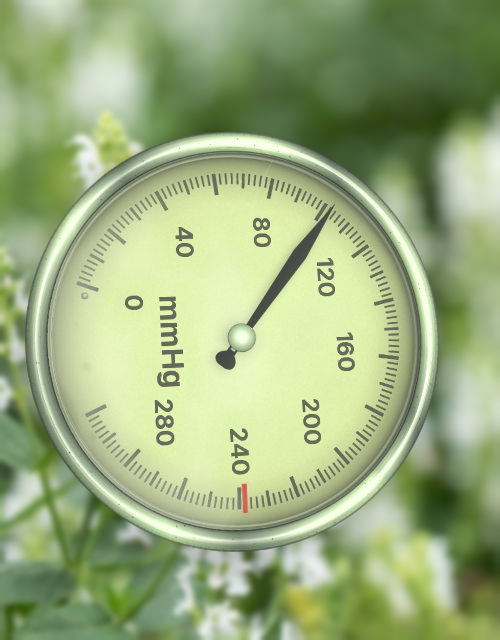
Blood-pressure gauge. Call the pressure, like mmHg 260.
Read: mmHg 102
